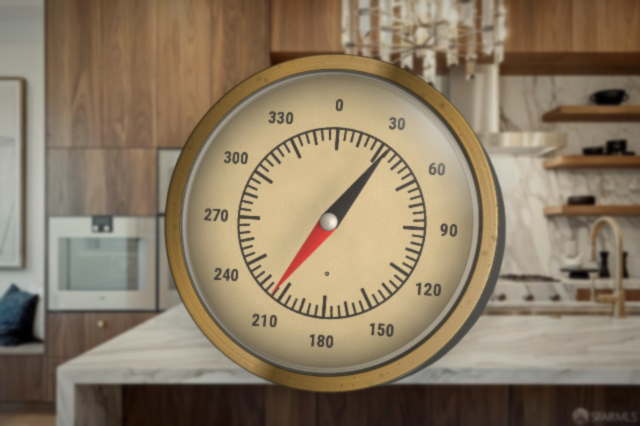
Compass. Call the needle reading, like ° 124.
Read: ° 215
